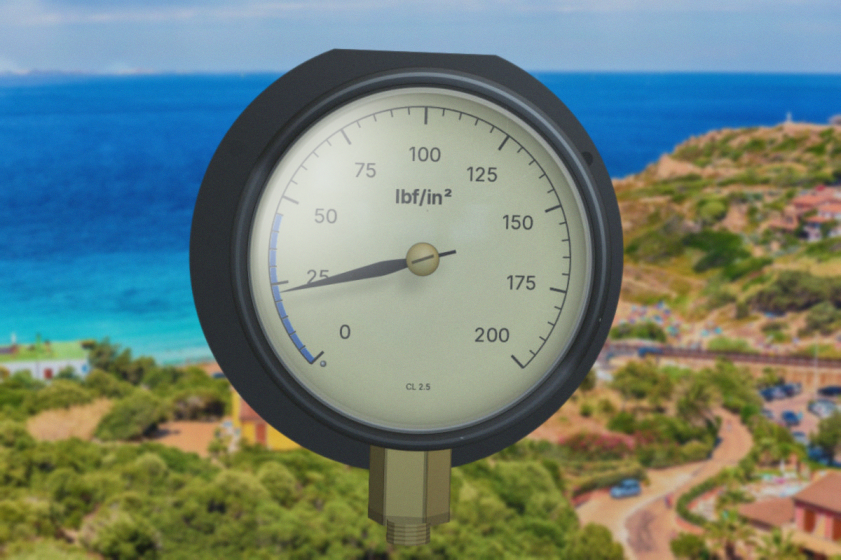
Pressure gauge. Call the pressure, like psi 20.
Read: psi 22.5
